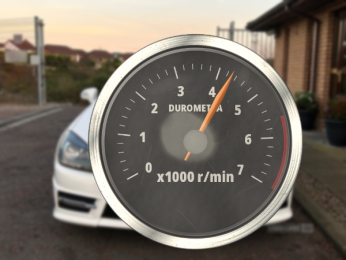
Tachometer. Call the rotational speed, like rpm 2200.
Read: rpm 4300
